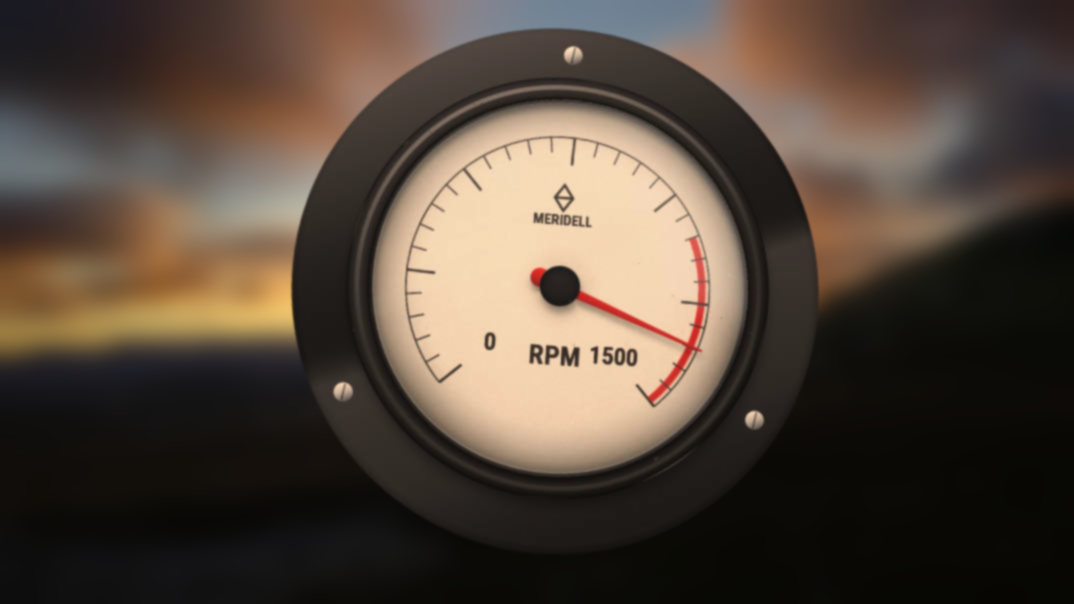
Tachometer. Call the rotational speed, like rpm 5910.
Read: rpm 1350
